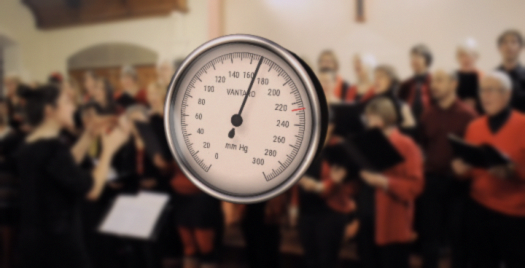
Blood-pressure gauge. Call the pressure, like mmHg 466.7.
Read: mmHg 170
